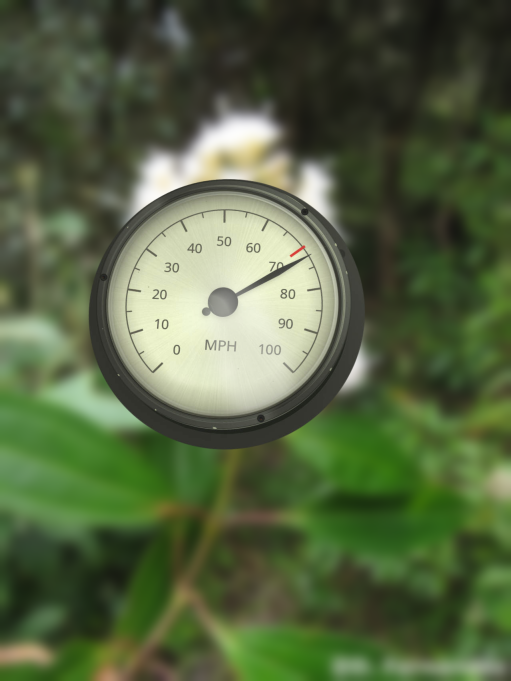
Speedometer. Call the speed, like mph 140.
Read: mph 72.5
